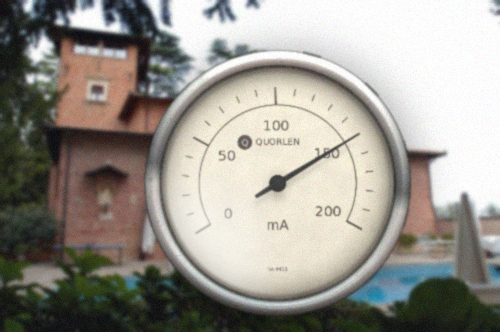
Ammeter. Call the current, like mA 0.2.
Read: mA 150
